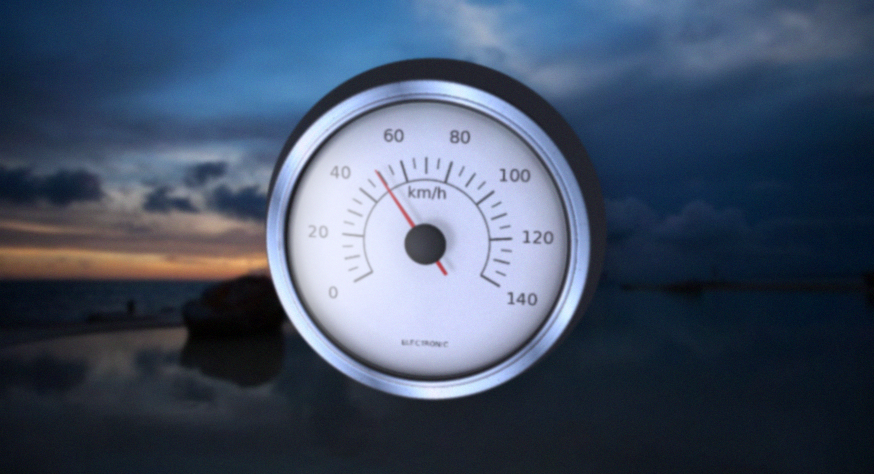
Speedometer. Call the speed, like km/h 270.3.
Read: km/h 50
